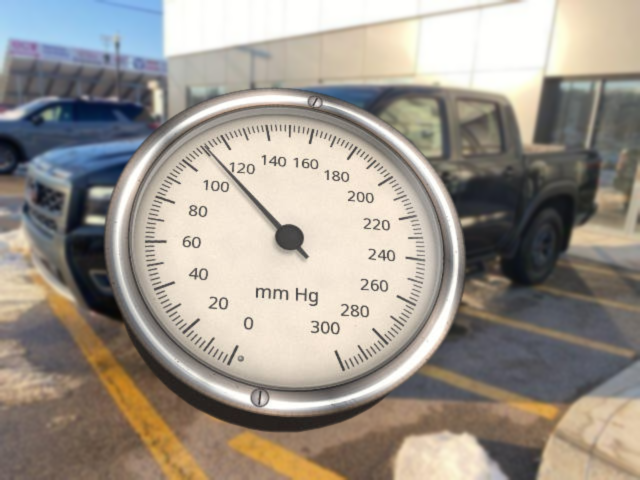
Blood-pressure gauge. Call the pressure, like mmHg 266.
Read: mmHg 110
